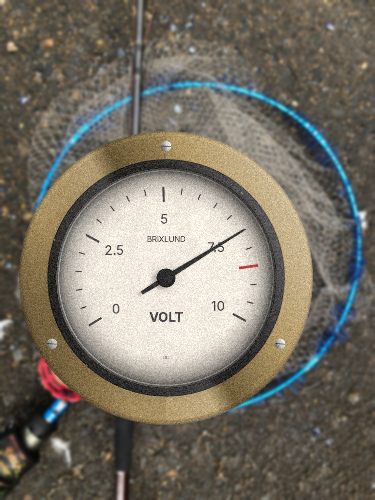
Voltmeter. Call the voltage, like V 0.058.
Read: V 7.5
